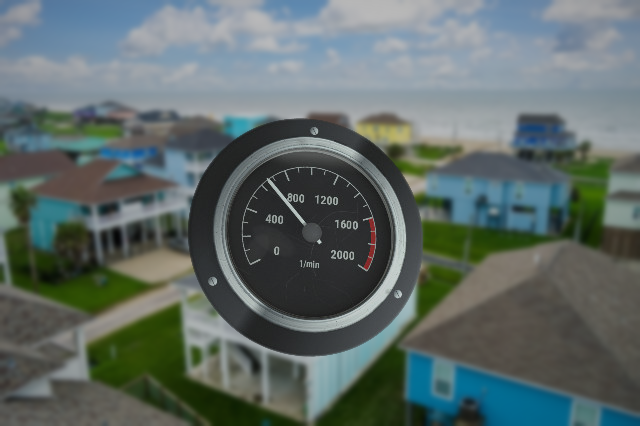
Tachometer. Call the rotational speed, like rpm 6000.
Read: rpm 650
